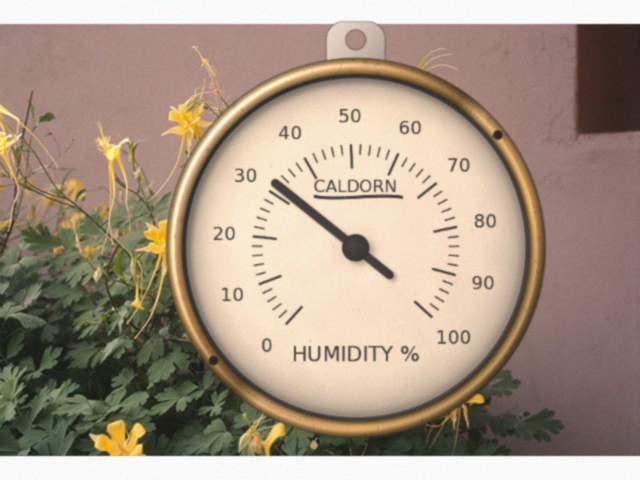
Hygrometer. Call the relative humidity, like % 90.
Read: % 32
